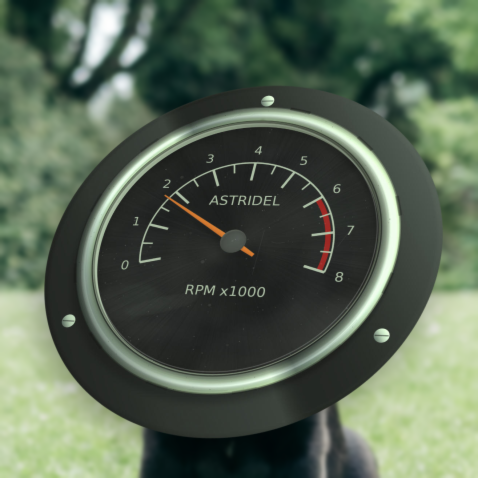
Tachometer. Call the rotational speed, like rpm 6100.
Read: rpm 1750
